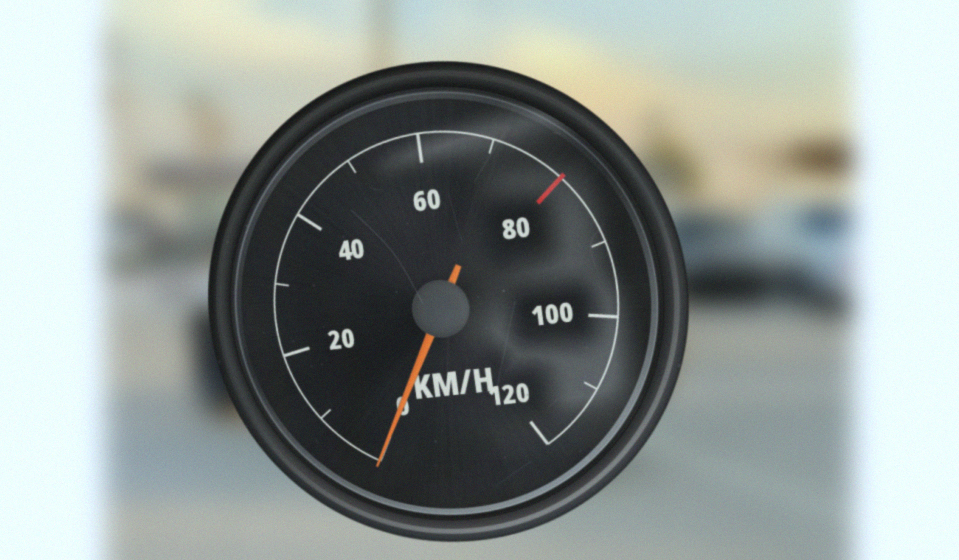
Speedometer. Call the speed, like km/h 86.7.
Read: km/h 0
